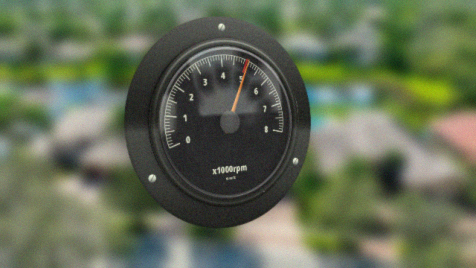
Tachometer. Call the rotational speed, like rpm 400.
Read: rpm 5000
